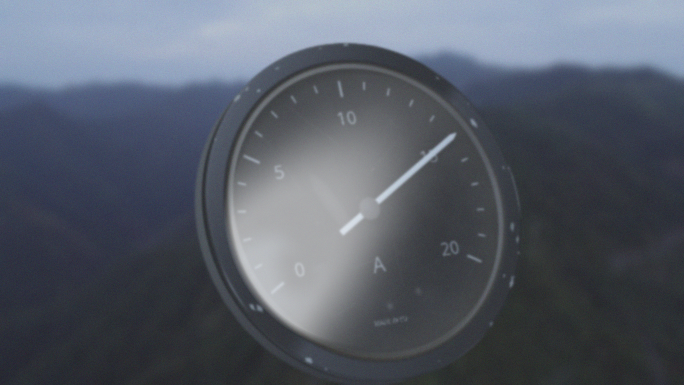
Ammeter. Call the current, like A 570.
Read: A 15
